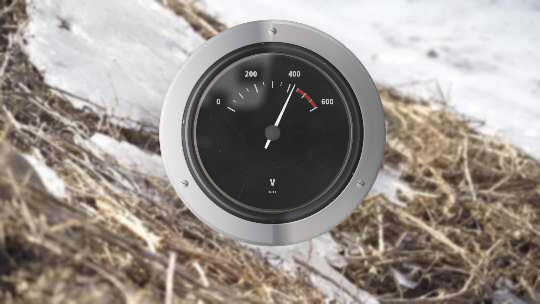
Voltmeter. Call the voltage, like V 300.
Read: V 425
